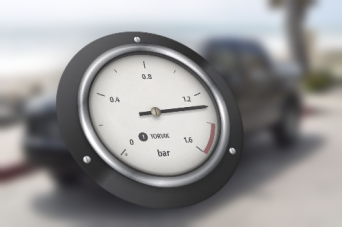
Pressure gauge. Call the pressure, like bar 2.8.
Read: bar 1.3
